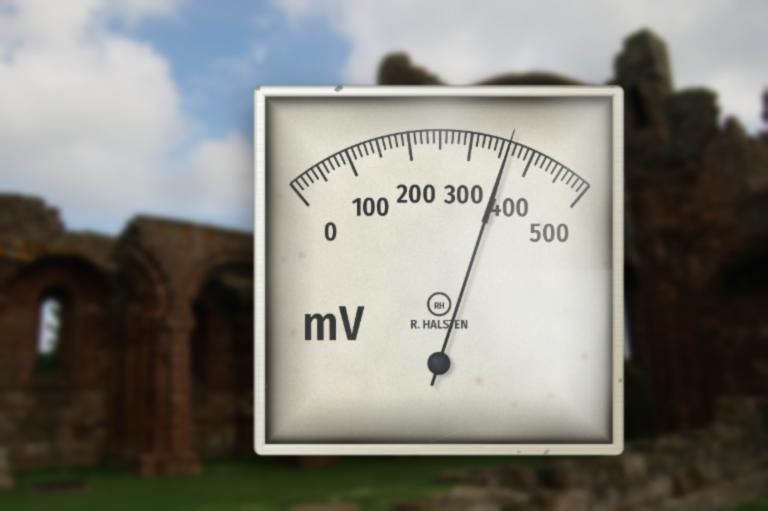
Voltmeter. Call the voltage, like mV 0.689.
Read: mV 360
